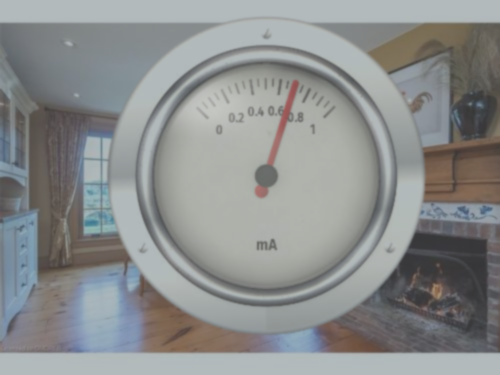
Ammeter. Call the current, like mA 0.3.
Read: mA 0.7
